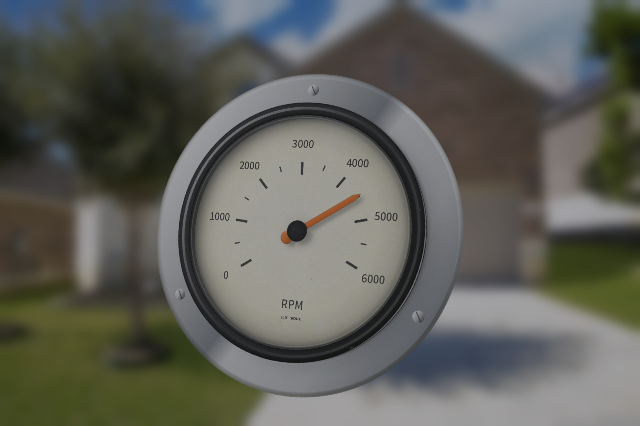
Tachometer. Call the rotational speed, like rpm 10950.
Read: rpm 4500
